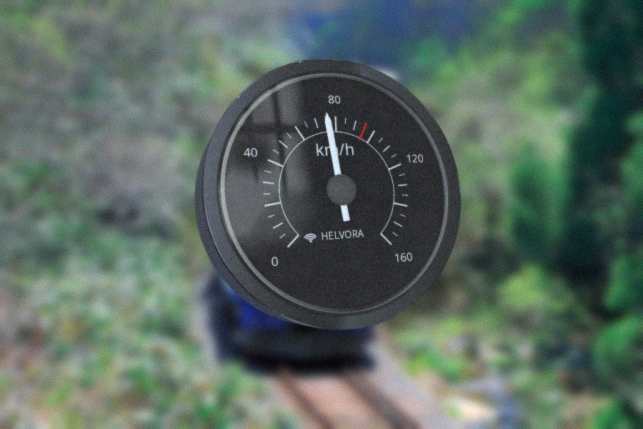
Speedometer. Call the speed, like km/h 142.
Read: km/h 75
